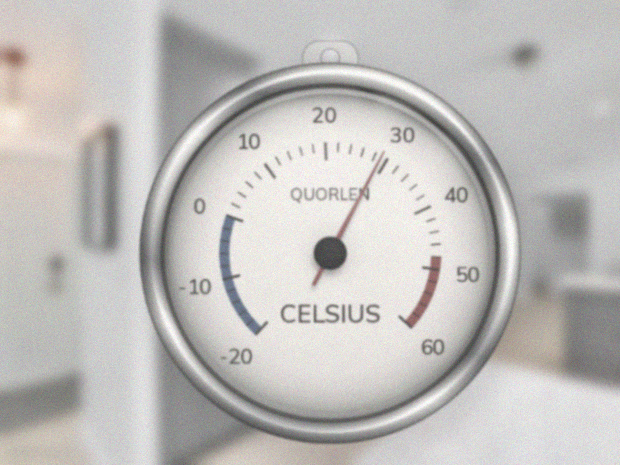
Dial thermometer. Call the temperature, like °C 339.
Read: °C 29
